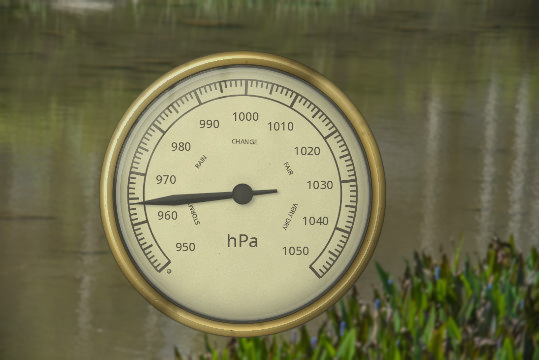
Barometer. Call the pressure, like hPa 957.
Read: hPa 964
